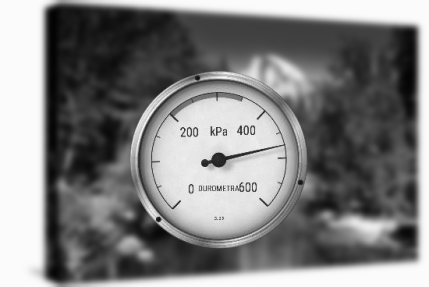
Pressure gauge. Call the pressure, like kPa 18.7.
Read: kPa 475
